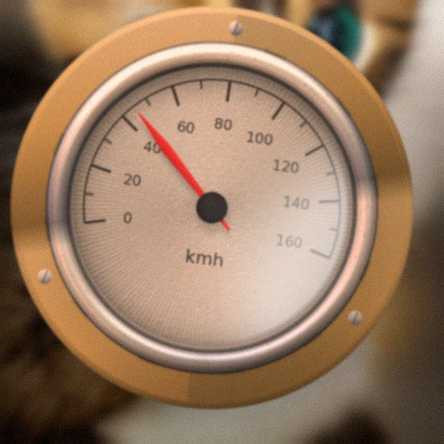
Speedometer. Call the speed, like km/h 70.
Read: km/h 45
